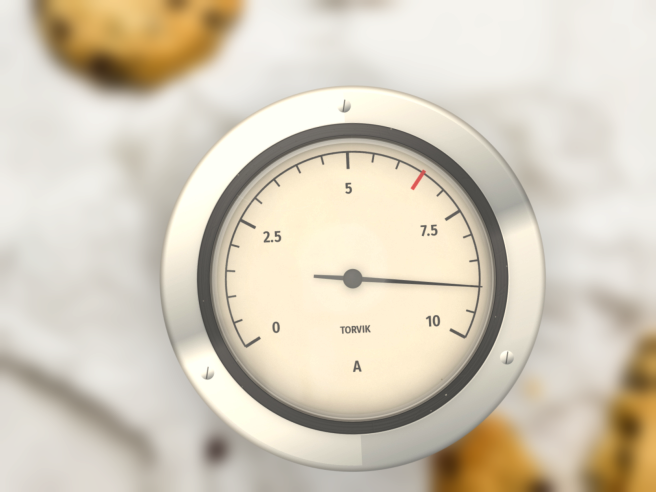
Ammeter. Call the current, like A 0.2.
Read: A 9
